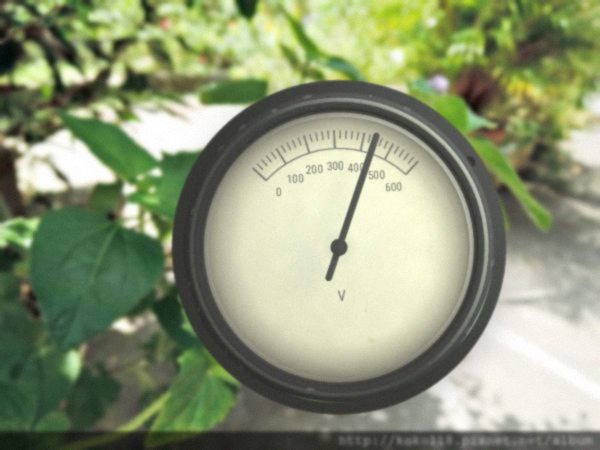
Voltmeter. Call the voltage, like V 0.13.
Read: V 440
